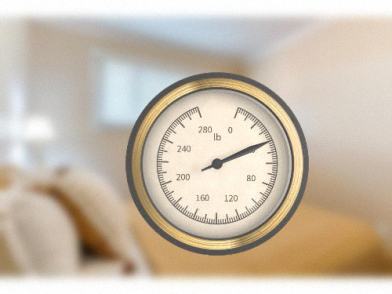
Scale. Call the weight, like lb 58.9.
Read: lb 40
